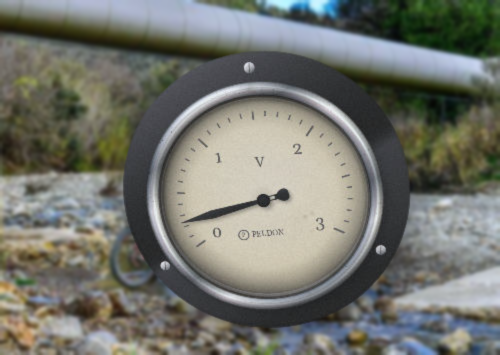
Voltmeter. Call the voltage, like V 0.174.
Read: V 0.25
